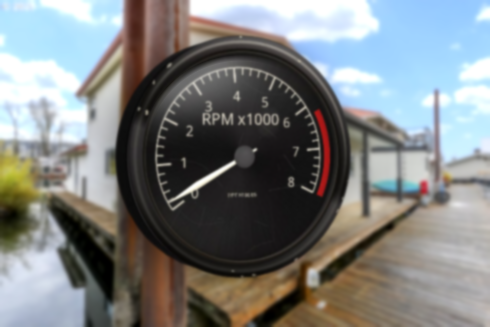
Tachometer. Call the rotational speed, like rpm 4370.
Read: rpm 200
